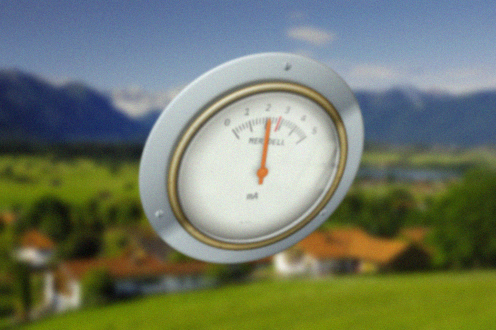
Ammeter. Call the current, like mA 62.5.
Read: mA 2
